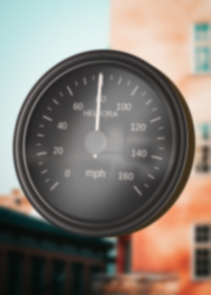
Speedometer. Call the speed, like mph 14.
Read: mph 80
